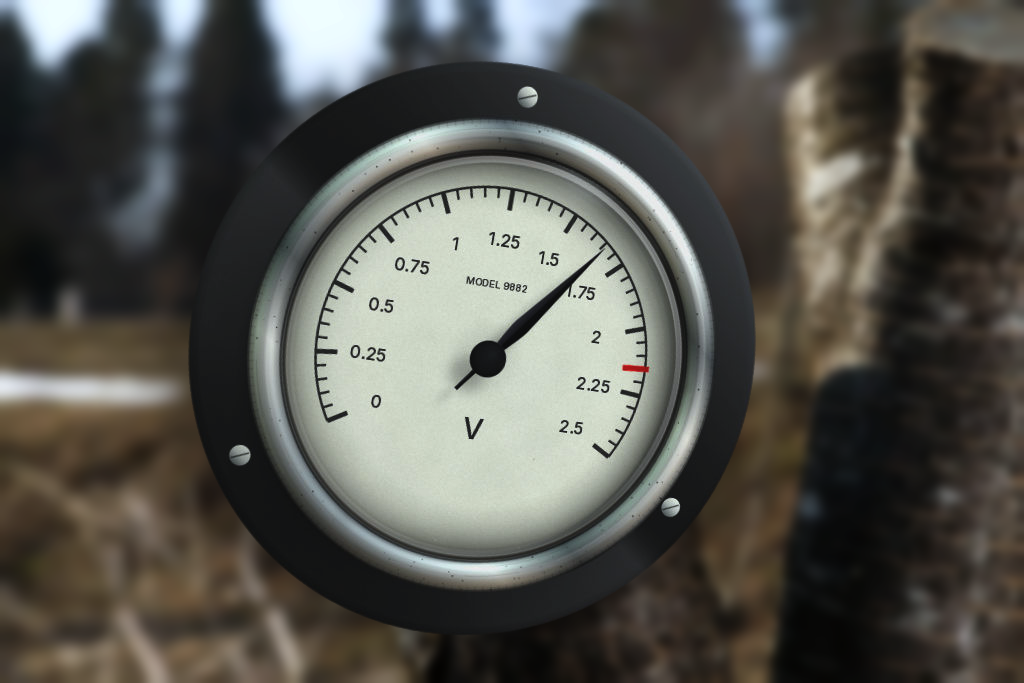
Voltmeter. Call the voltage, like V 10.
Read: V 1.65
